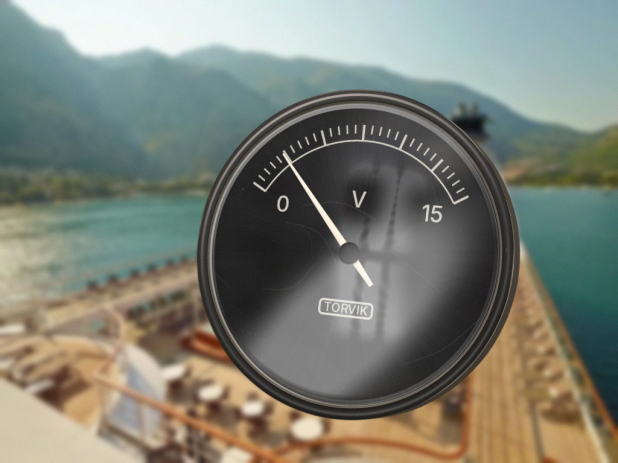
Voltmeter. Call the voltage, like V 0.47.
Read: V 2.5
